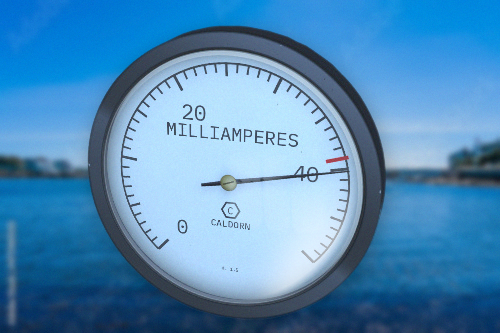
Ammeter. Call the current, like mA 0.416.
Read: mA 40
